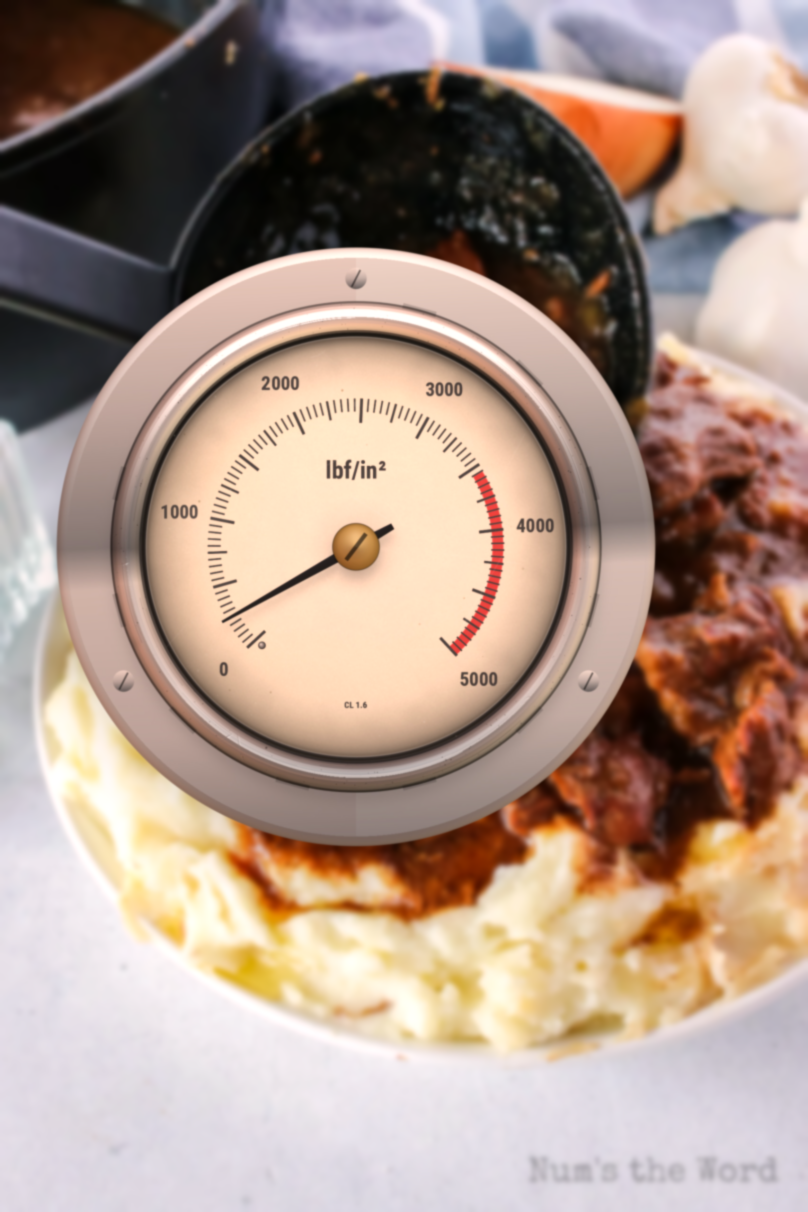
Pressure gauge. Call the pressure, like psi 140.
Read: psi 250
